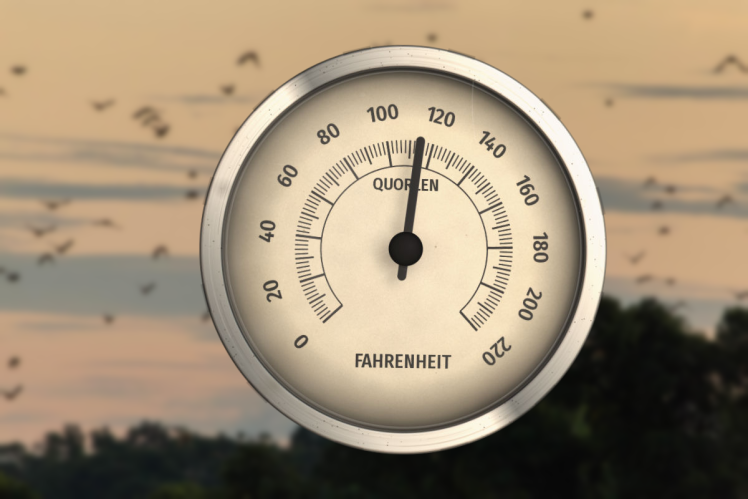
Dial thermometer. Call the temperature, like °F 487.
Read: °F 114
